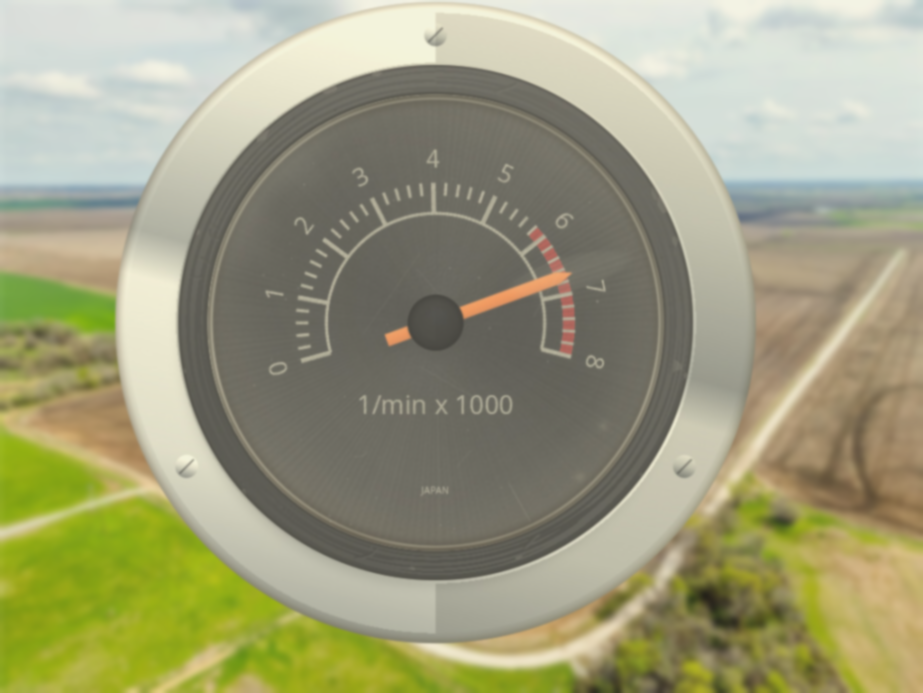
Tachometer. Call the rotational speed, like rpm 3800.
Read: rpm 6700
